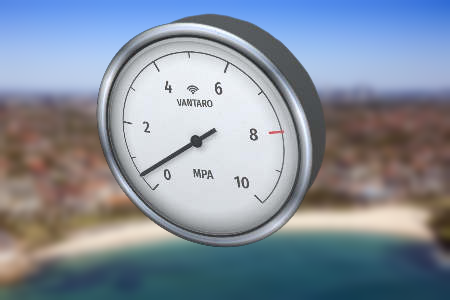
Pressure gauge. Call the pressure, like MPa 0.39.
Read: MPa 0.5
